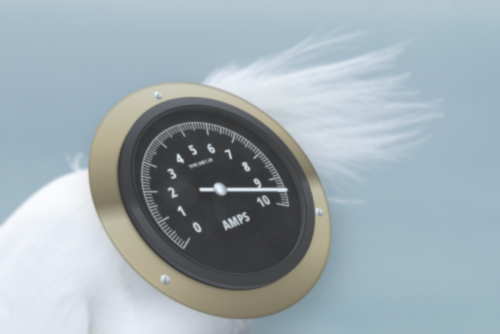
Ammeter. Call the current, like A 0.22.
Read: A 9.5
